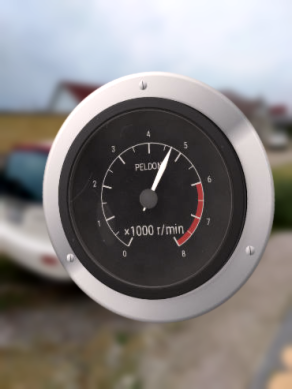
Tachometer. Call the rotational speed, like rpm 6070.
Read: rpm 4750
